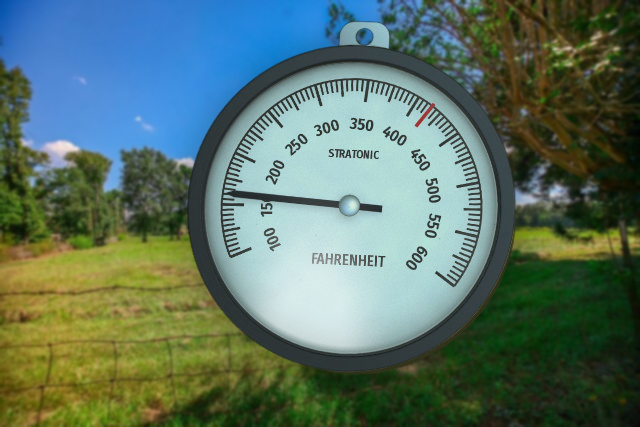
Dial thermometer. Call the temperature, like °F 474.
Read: °F 160
